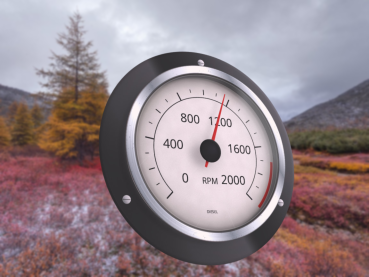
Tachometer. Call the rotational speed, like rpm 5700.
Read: rpm 1150
